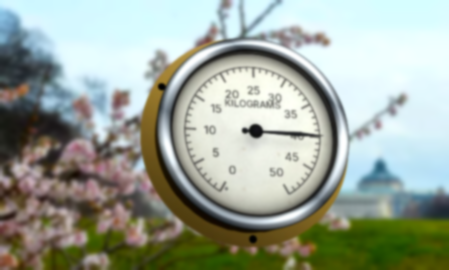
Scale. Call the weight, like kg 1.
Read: kg 40
